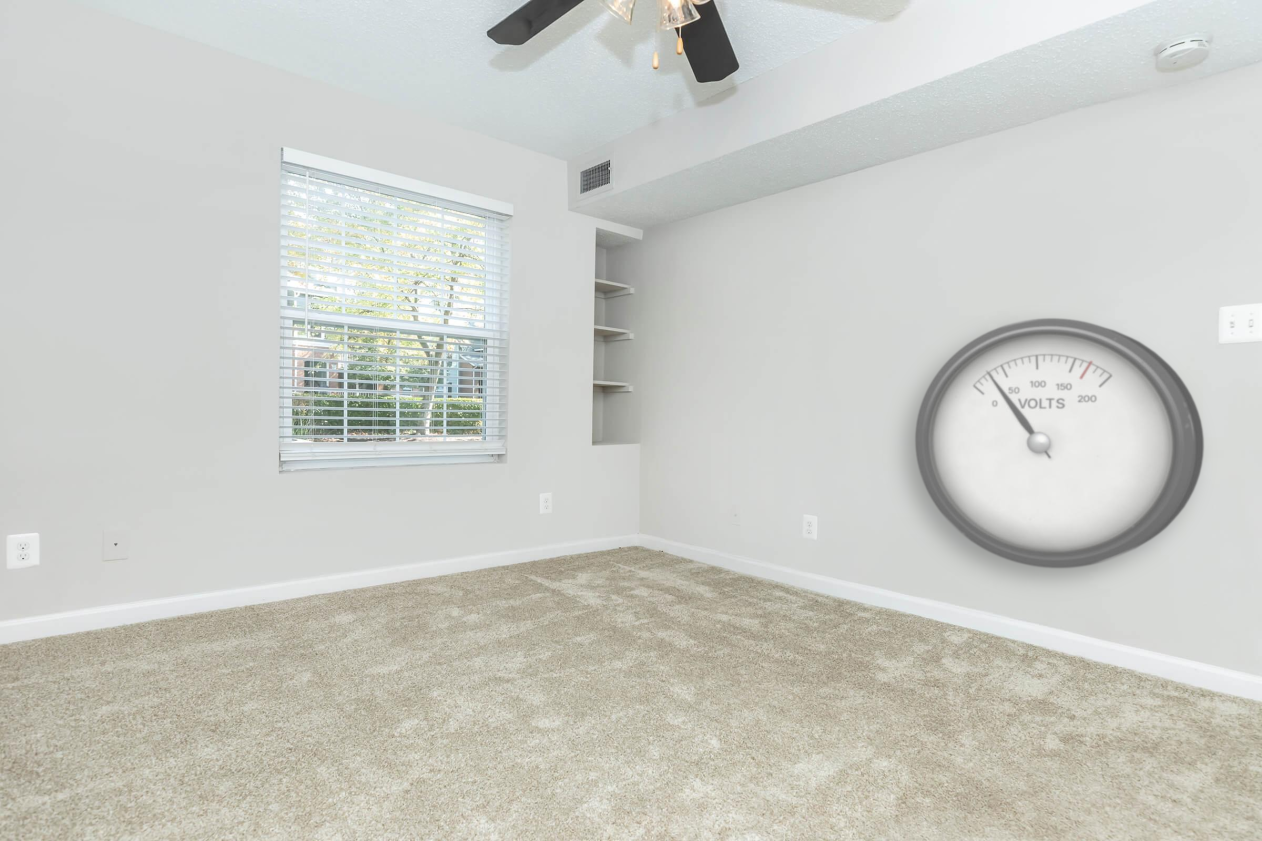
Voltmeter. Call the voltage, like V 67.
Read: V 30
